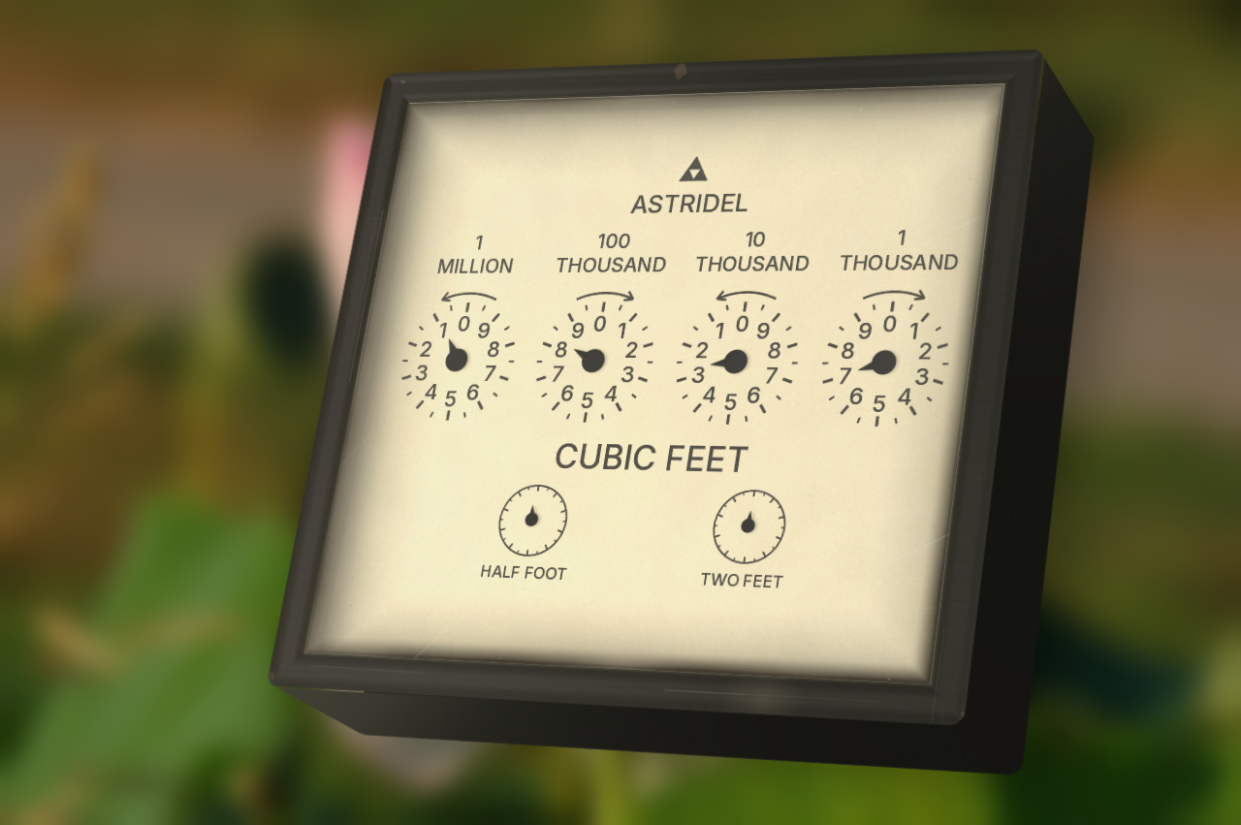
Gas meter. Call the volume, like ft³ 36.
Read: ft³ 82700
